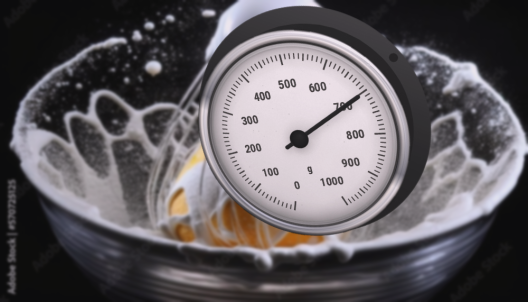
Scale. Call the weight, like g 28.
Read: g 700
